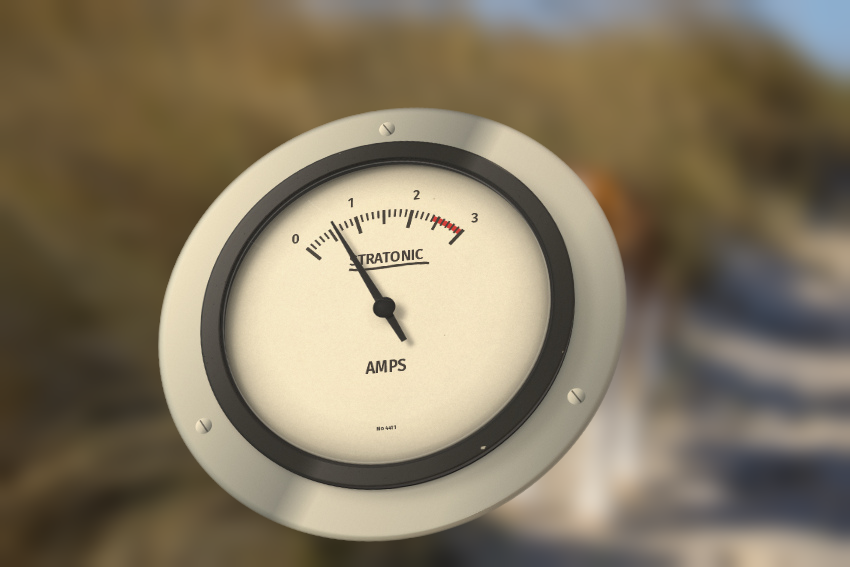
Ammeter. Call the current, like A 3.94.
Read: A 0.6
